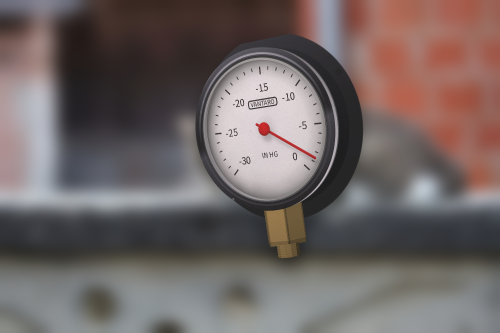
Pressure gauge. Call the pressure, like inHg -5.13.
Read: inHg -1.5
